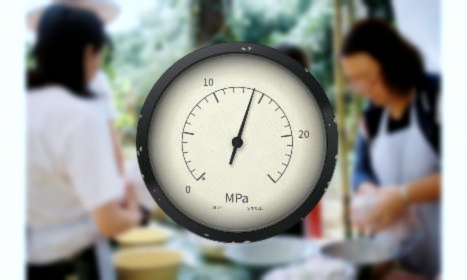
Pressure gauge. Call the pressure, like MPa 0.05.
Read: MPa 14
